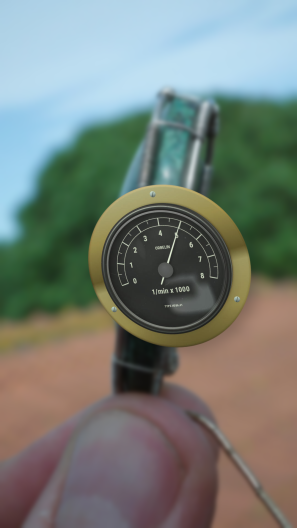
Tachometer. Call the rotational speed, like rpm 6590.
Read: rpm 5000
